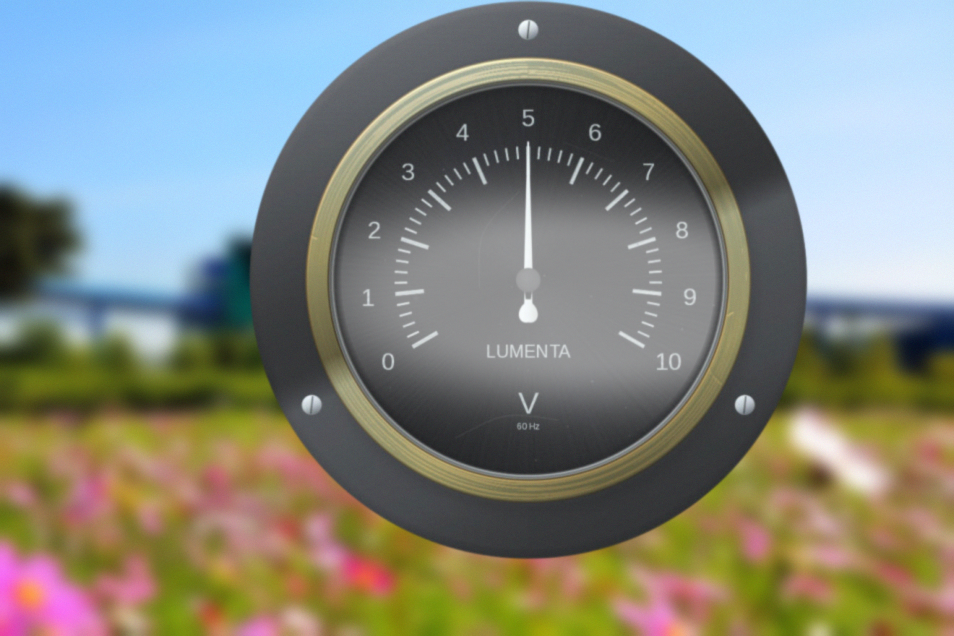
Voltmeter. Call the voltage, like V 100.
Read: V 5
